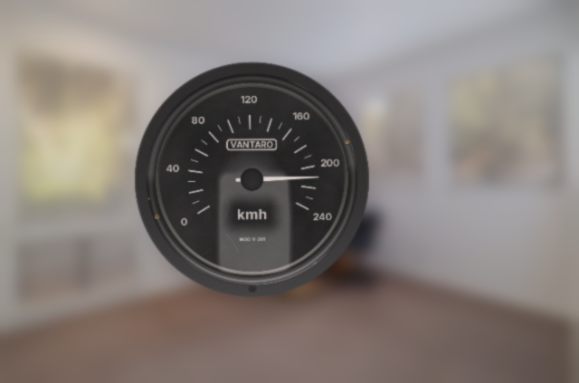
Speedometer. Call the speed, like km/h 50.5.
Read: km/h 210
